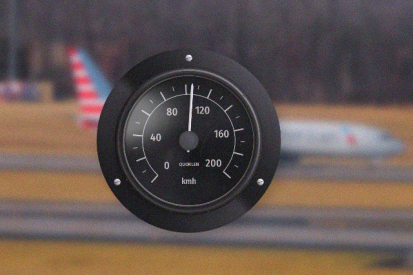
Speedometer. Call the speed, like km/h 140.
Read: km/h 105
